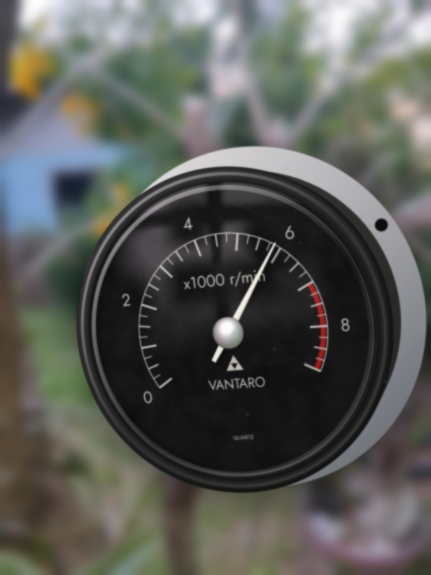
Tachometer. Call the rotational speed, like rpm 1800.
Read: rpm 5875
